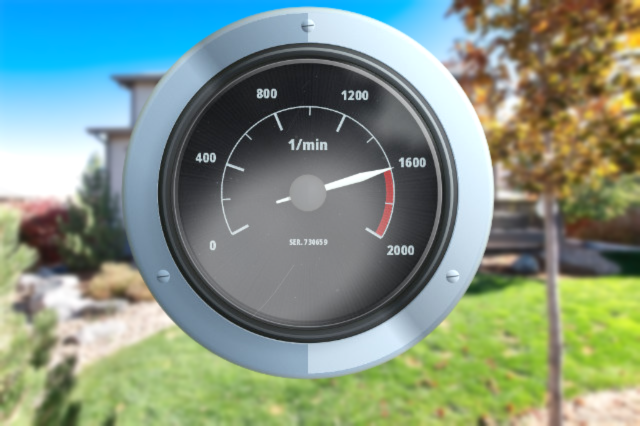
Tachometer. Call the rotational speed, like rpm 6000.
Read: rpm 1600
